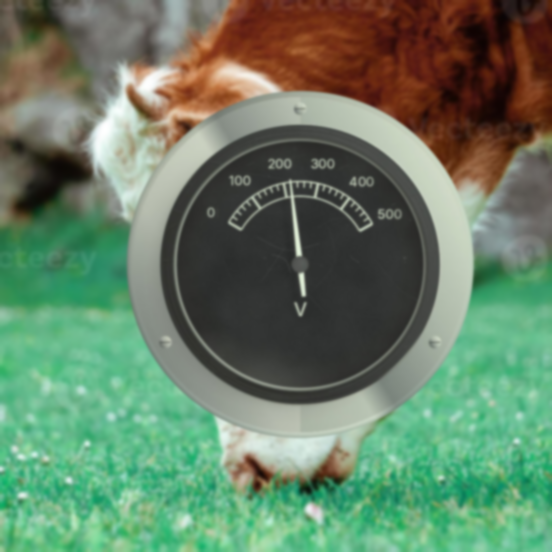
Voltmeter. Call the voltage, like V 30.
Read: V 220
